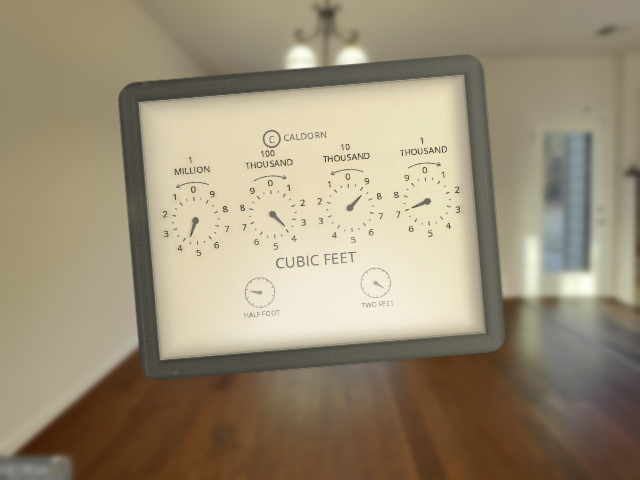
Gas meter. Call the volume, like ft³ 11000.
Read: ft³ 438700
